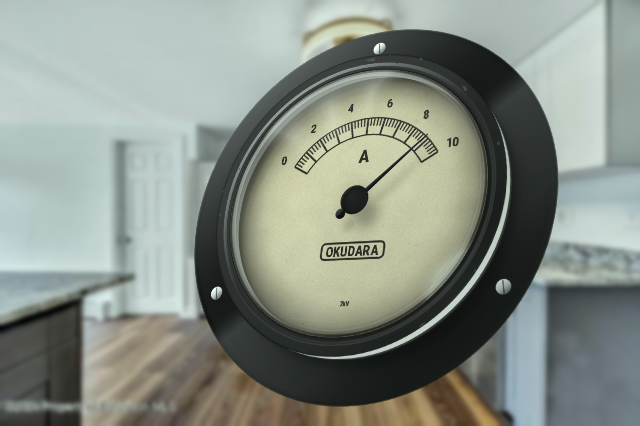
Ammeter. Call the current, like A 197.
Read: A 9
